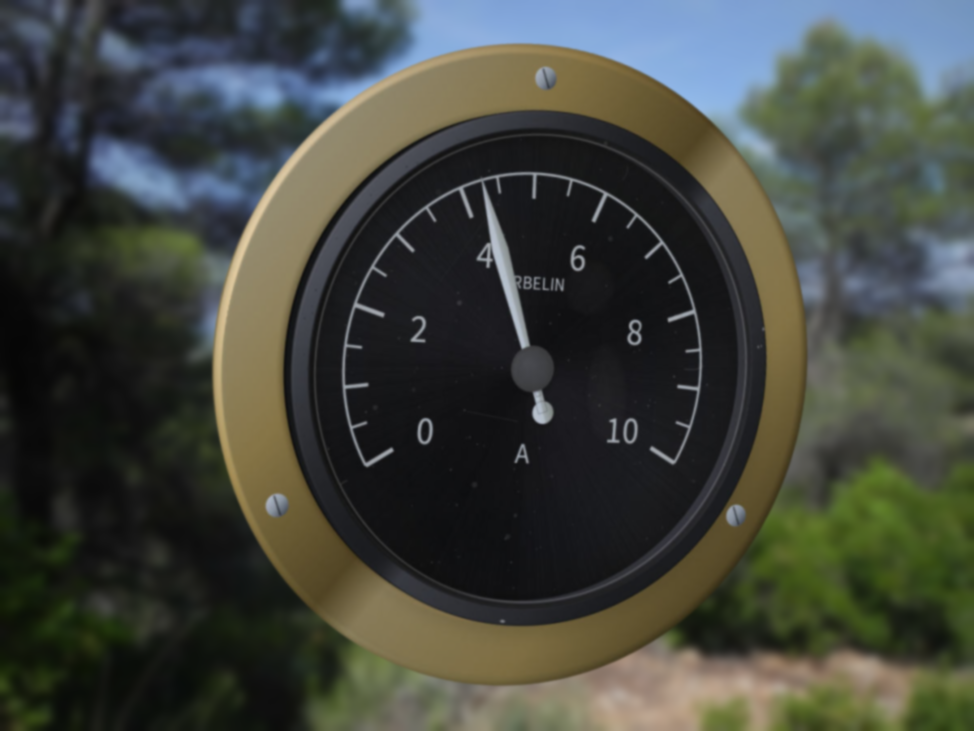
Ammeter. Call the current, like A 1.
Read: A 4.25
